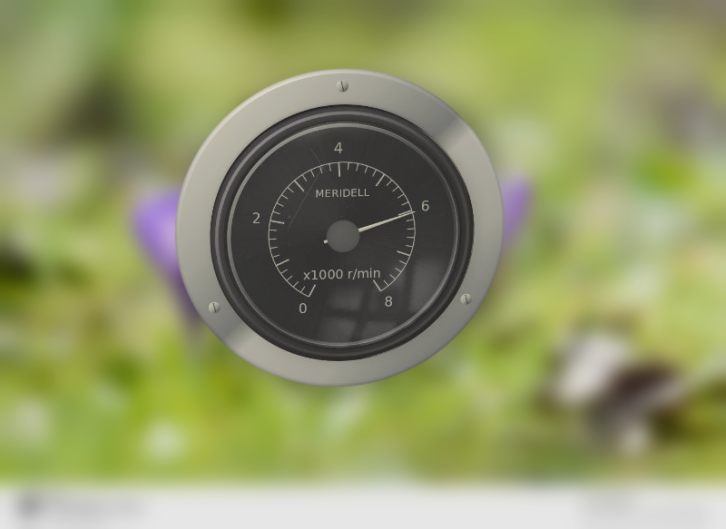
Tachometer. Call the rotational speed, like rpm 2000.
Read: rpm 6000
